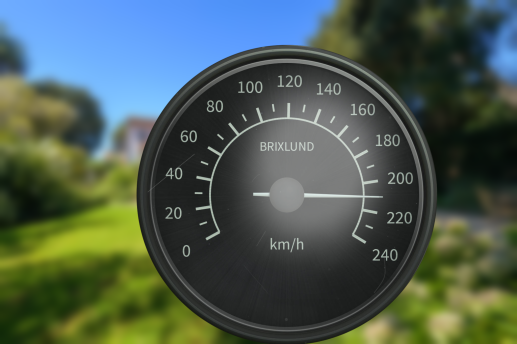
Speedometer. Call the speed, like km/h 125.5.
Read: km/h 210
